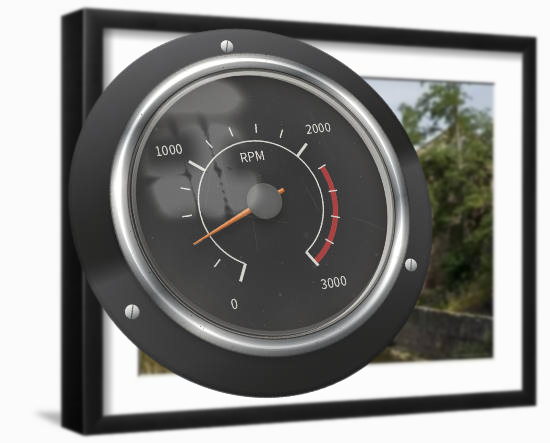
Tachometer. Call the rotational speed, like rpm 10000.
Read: rpm 400
